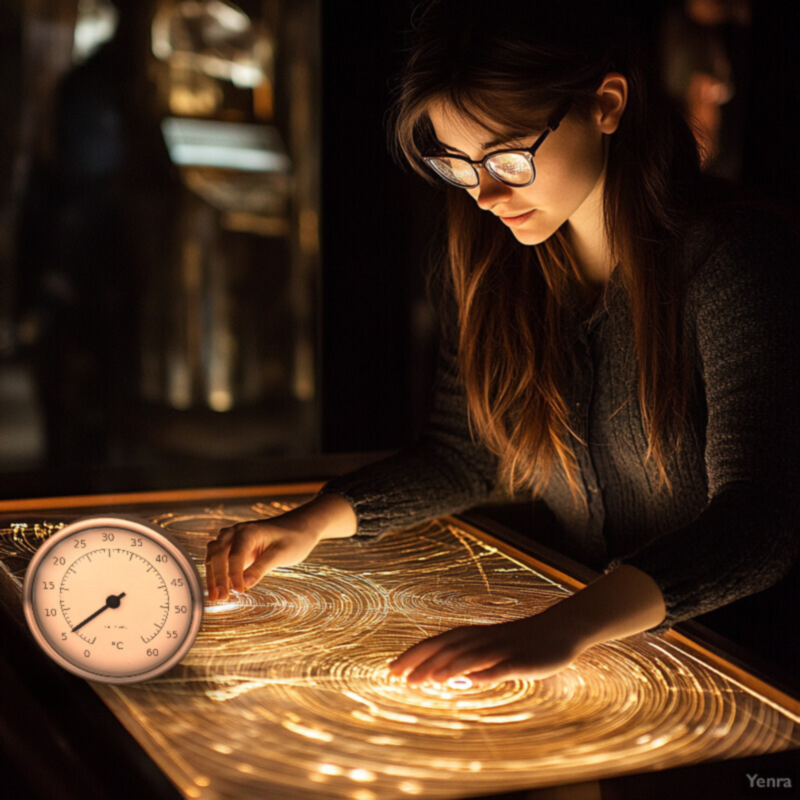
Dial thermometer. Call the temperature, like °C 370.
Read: °C 5
